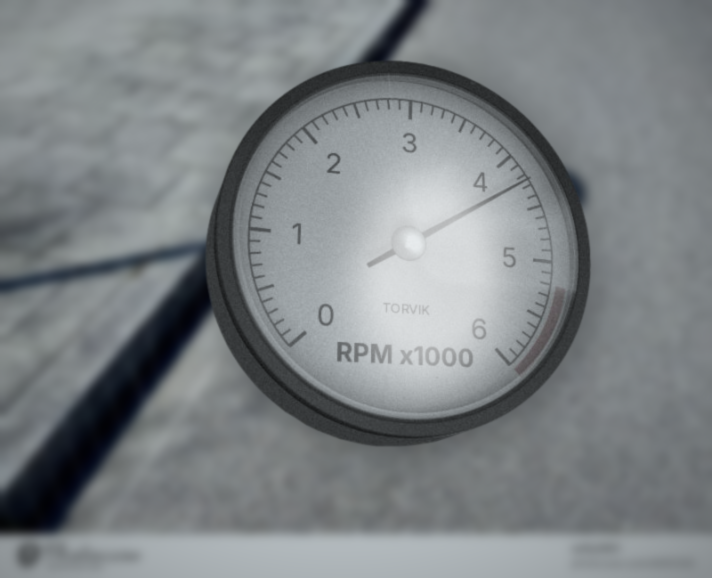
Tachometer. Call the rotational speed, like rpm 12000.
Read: rpm 4250
